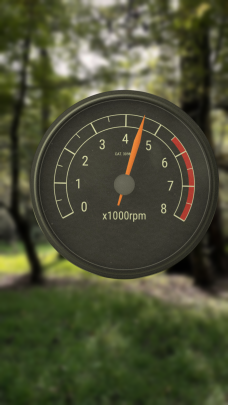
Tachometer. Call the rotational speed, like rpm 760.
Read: rpm 4500
